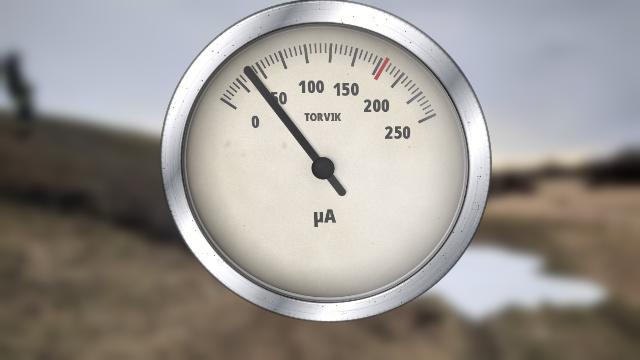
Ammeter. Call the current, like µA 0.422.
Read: µA 40
